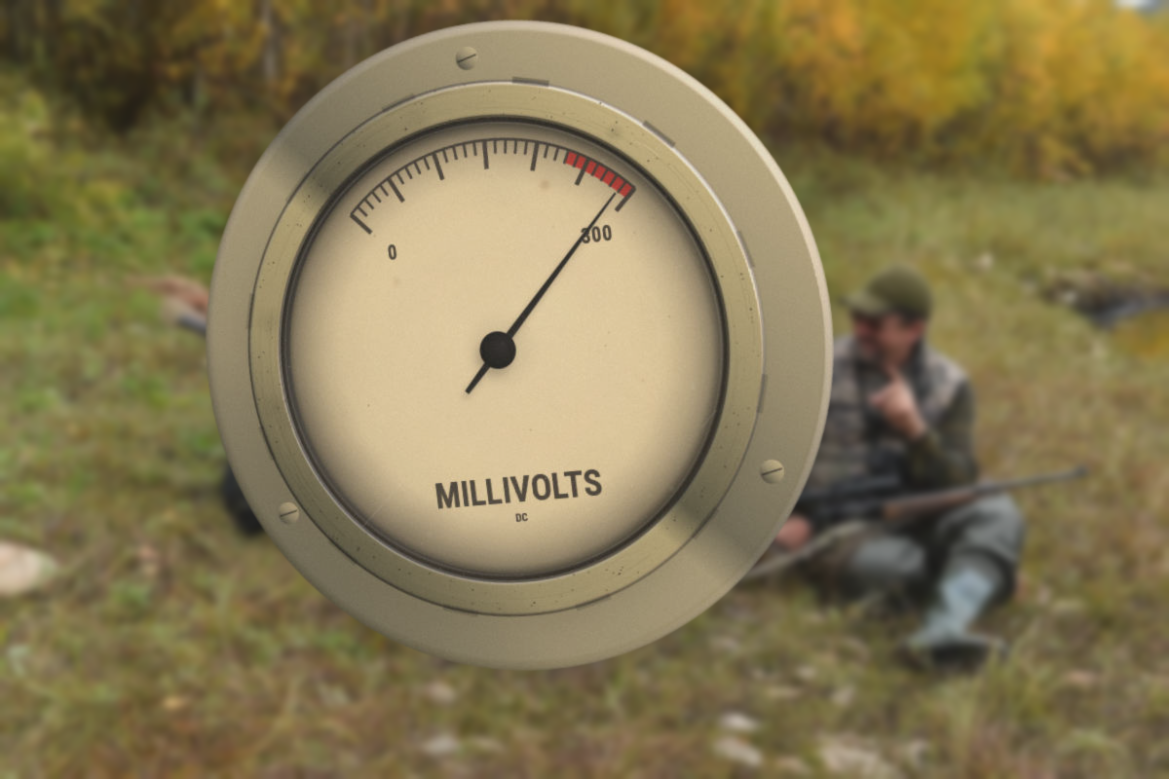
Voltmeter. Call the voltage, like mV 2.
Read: mV 290
